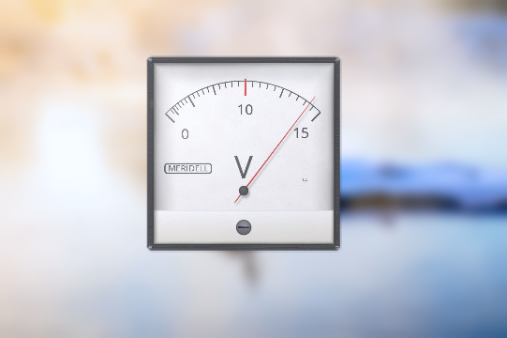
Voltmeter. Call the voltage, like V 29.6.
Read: V 14.25
